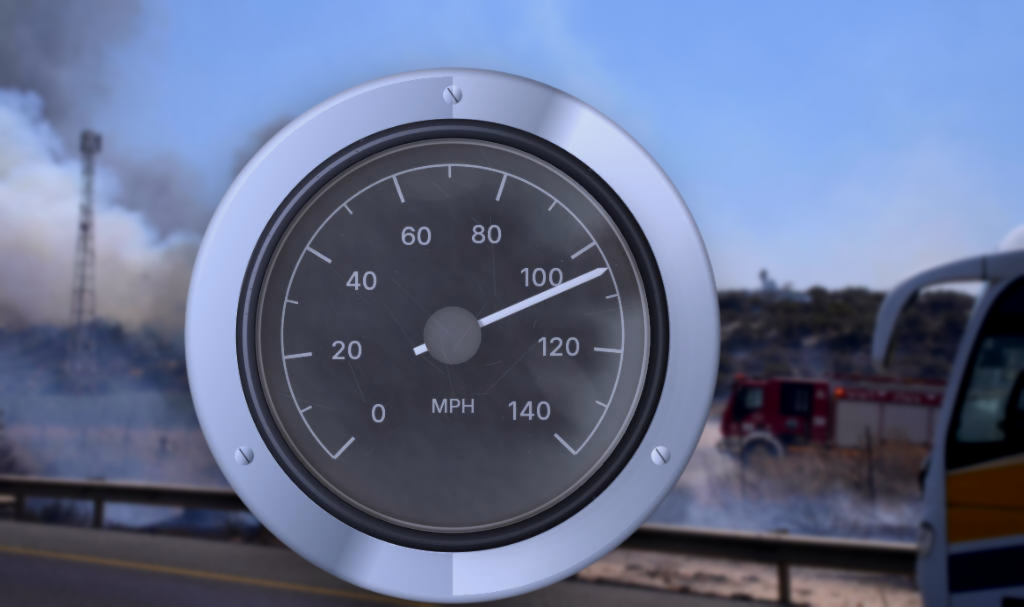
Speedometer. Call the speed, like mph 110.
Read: mph 105
